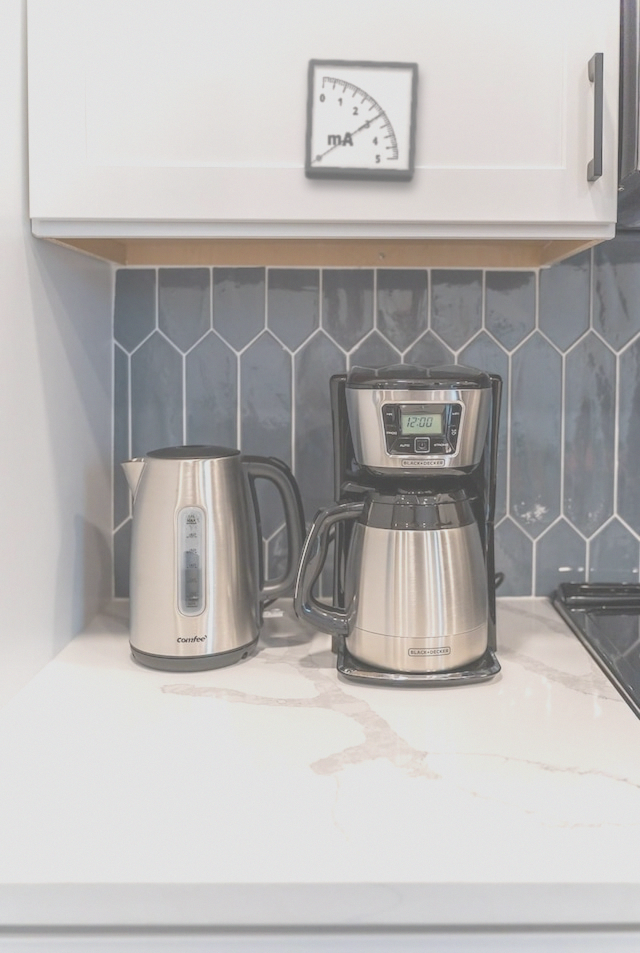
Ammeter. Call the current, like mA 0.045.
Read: mA 3
